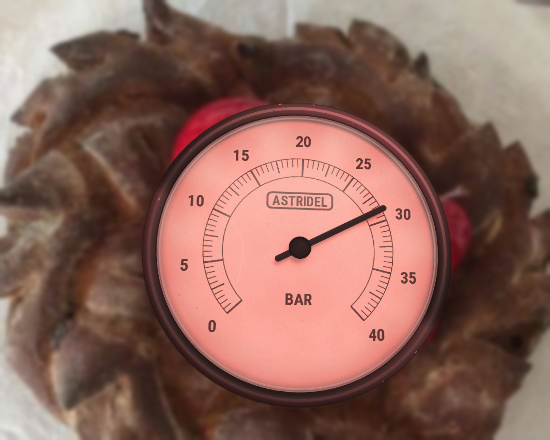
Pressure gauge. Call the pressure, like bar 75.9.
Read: bar 29
